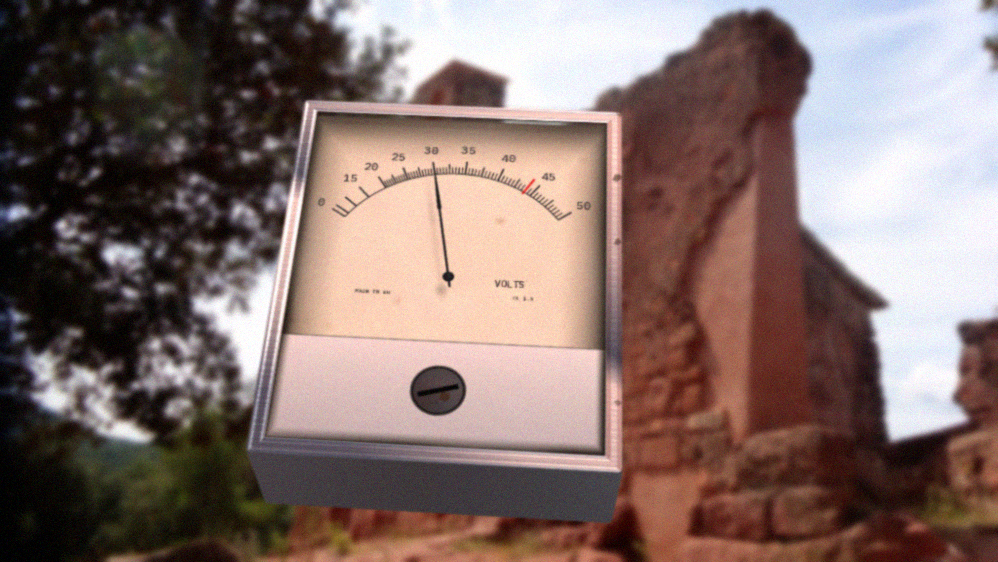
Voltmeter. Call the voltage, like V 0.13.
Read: V 30
